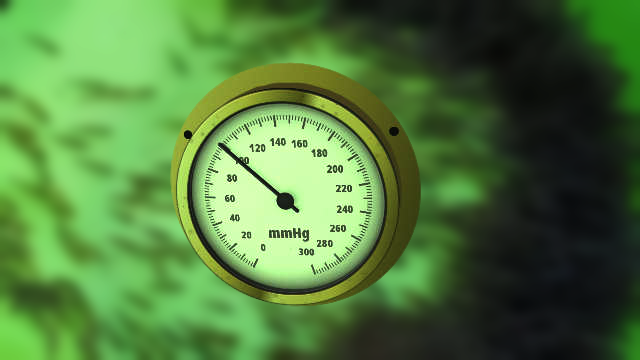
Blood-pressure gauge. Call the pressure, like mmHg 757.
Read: mmHg 100
